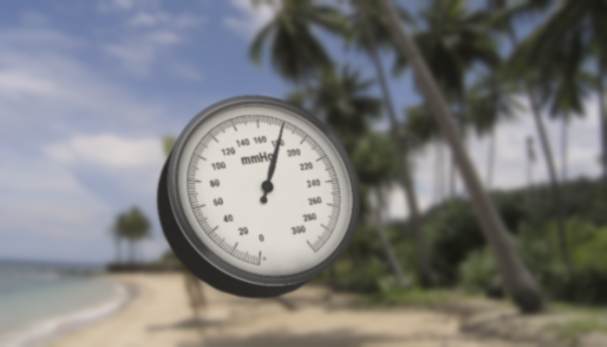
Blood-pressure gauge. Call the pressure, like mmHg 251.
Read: mmHg 180
